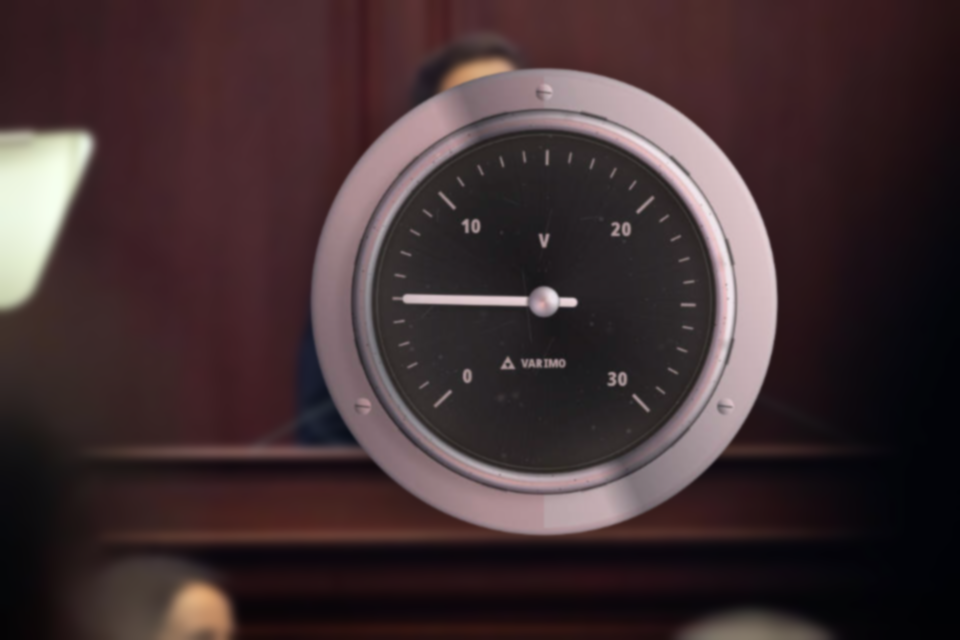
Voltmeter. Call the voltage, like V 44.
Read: V 5
